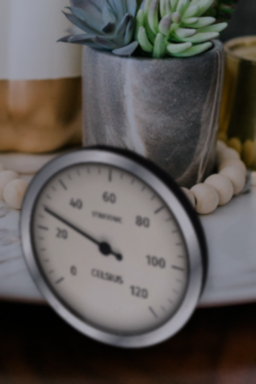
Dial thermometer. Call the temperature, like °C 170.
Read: °C 28
